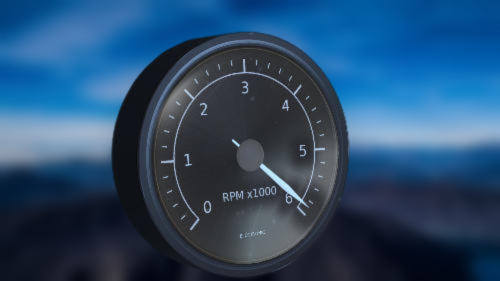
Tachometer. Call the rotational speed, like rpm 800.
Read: rpm 5900
